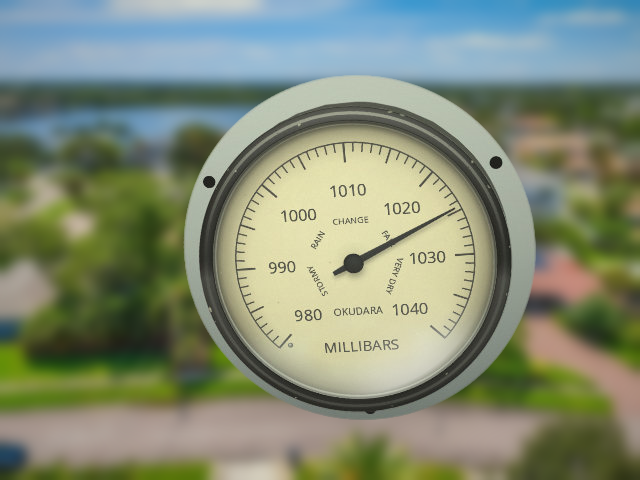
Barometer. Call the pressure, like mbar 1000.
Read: mbar 1024.5
